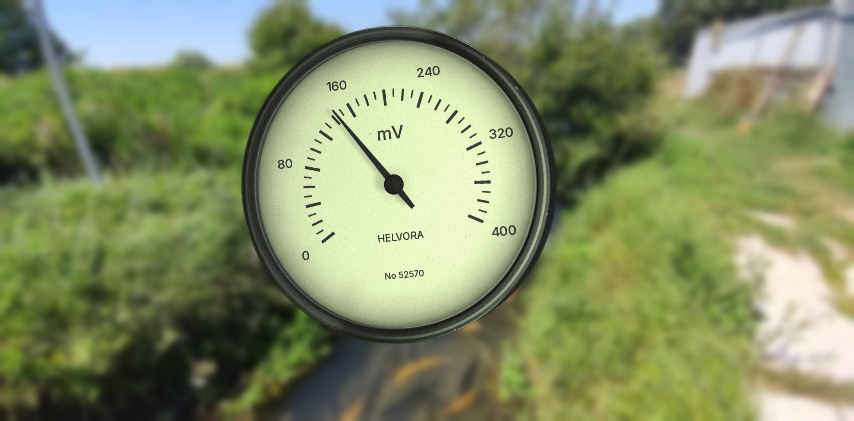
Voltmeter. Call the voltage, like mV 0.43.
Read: mV 145
